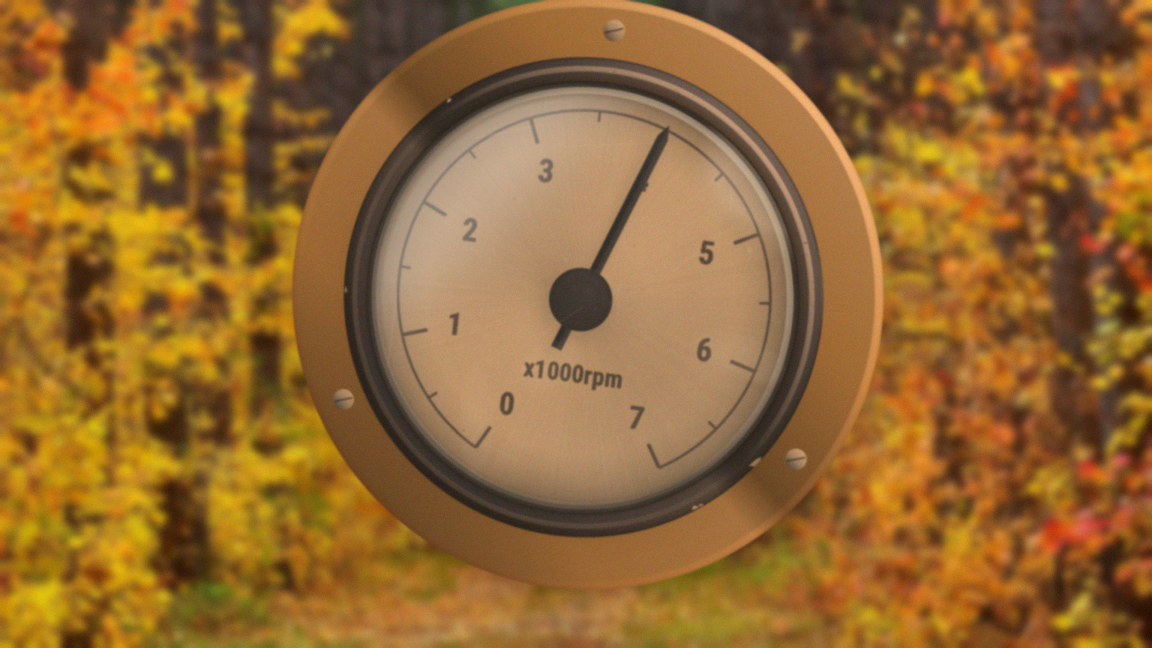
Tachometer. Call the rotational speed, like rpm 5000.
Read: rpm 4000
